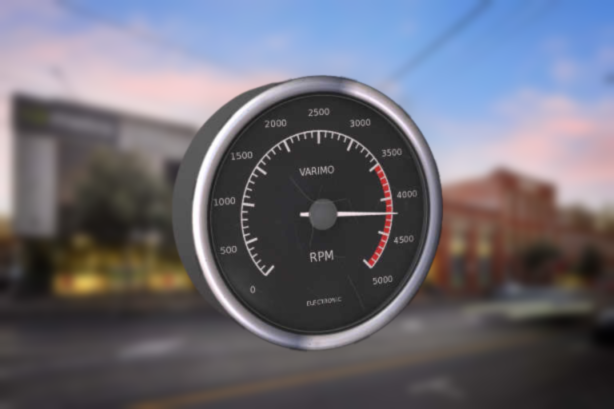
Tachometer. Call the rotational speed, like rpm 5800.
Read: rpm 4200
